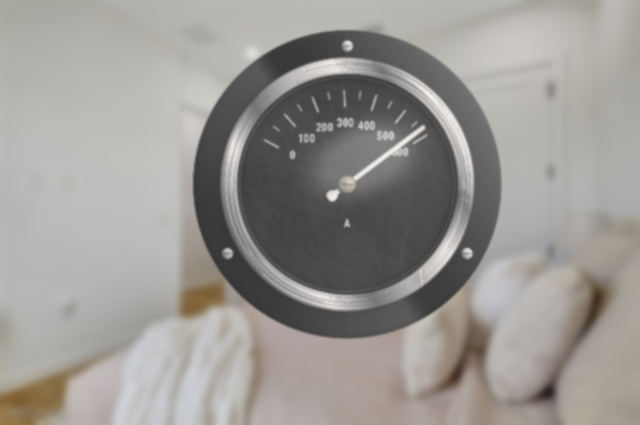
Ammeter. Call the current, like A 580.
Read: A 575
